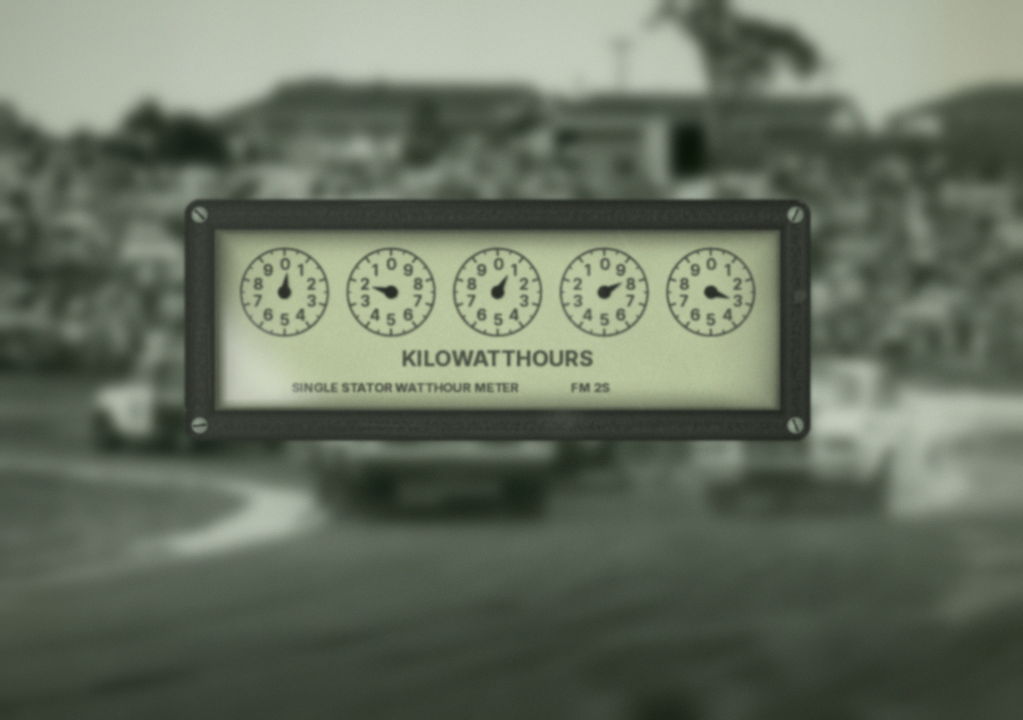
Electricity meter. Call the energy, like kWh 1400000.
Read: kWh 2083
